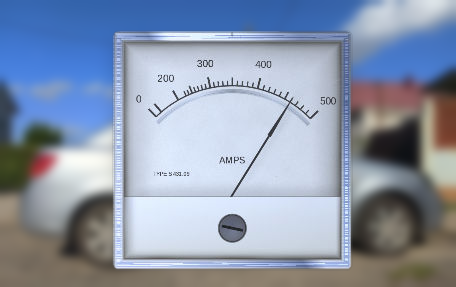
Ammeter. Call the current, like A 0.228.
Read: A 460
